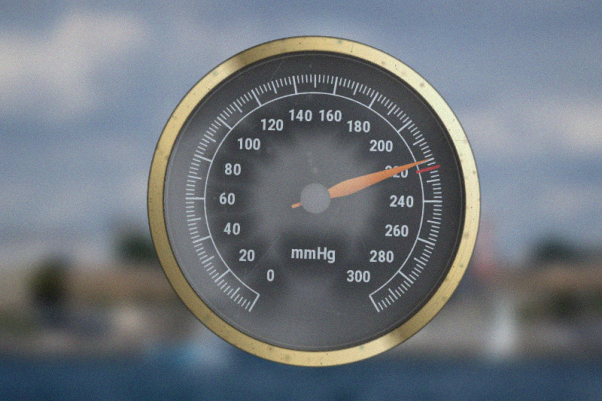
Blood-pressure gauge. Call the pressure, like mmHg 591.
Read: mmHg 220
